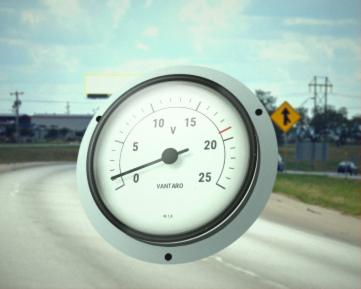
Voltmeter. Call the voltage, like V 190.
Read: V 1
